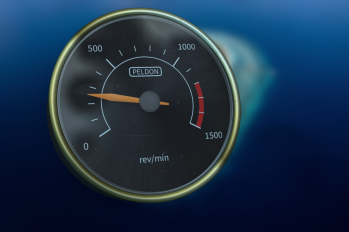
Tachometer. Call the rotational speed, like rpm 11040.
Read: rpm 250
